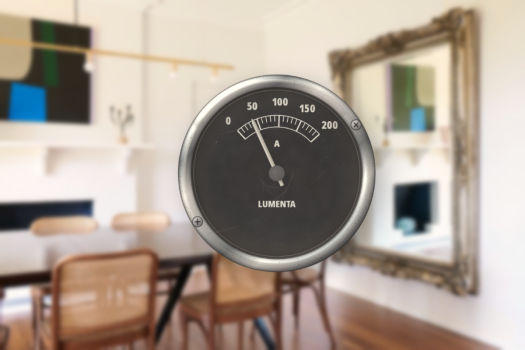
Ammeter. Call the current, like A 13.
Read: A 40
